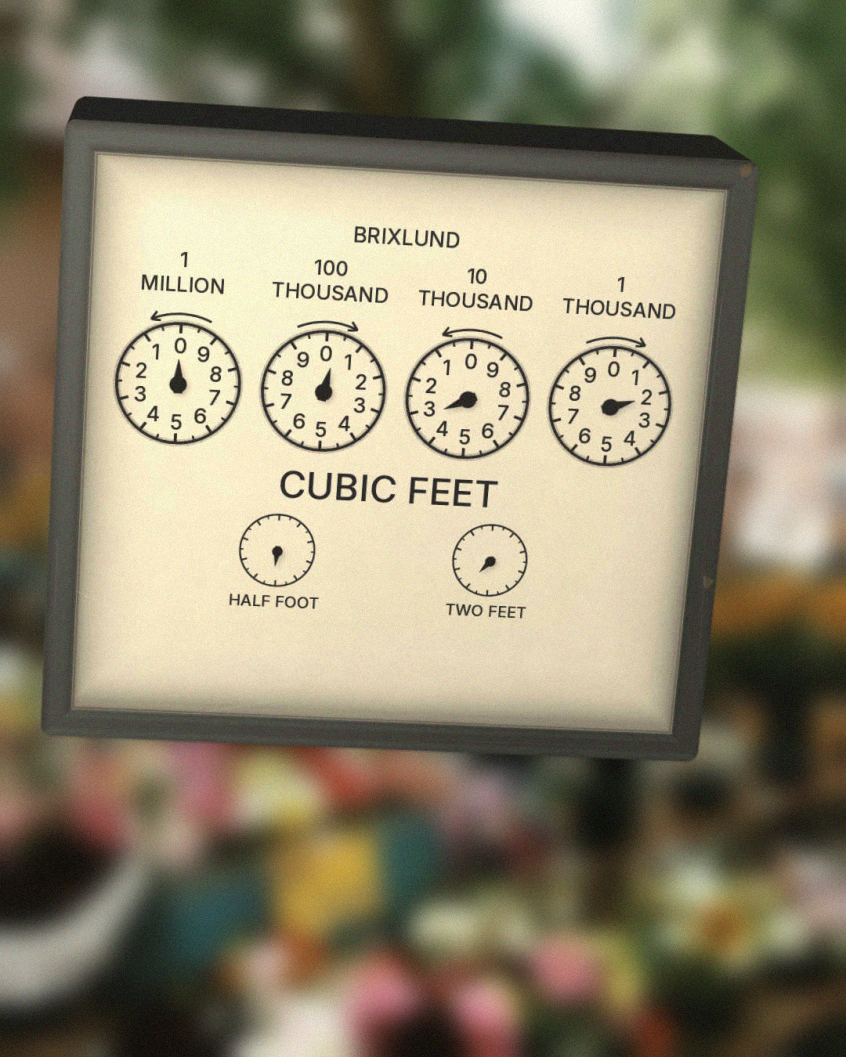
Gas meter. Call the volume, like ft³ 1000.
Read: ft³ 3200
